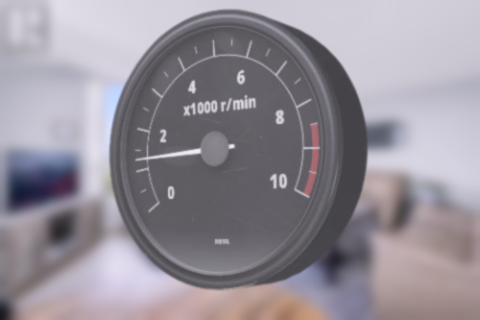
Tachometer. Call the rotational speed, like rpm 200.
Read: rpm 1250
